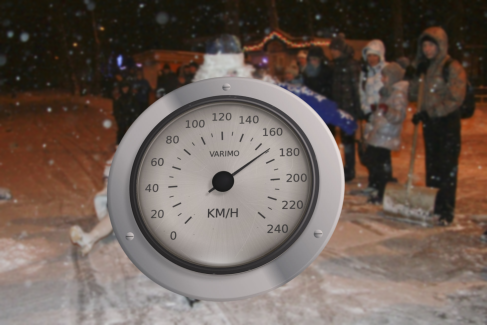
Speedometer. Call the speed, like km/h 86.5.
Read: km/h 170
